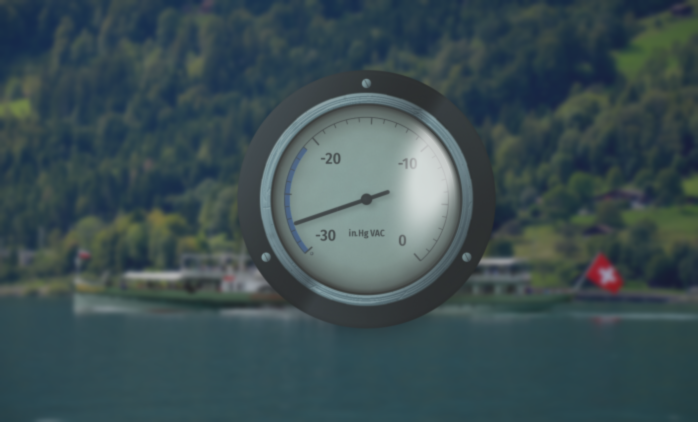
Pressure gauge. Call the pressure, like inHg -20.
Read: inHg -27.5
